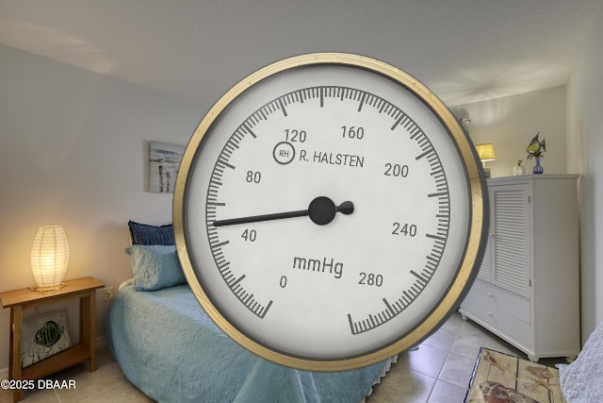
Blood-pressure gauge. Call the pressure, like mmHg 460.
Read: mmHg 50
